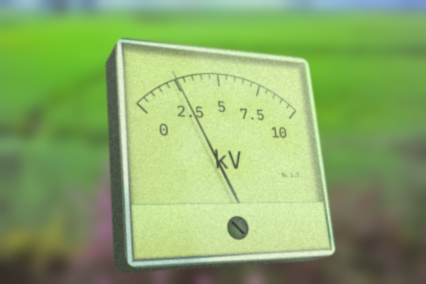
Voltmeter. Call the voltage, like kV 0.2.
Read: kV 2.5
